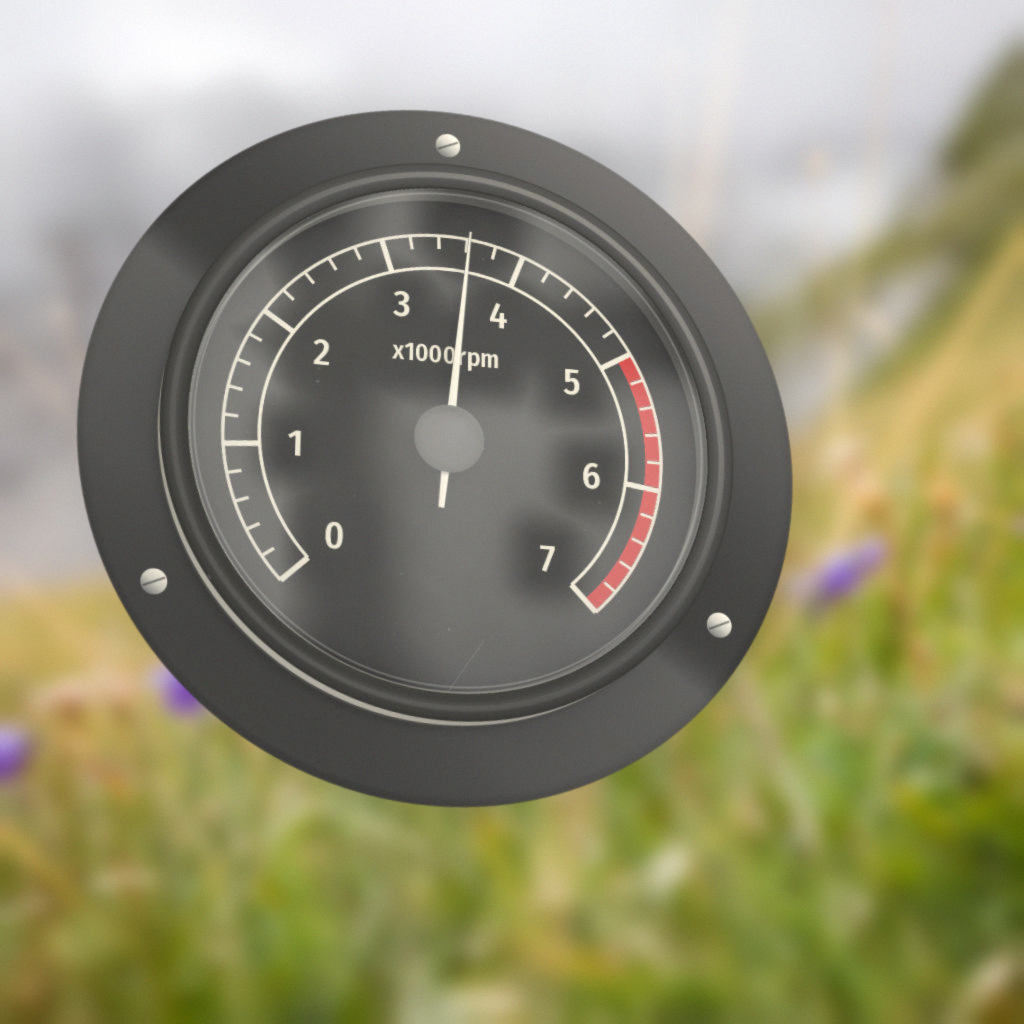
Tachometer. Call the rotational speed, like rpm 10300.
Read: rpm 3600
